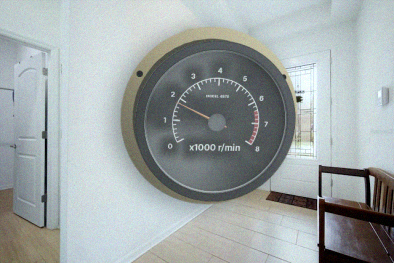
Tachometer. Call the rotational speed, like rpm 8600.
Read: rpm 1800
